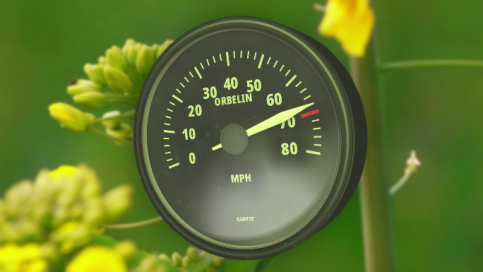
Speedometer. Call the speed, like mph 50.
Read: mph 68
